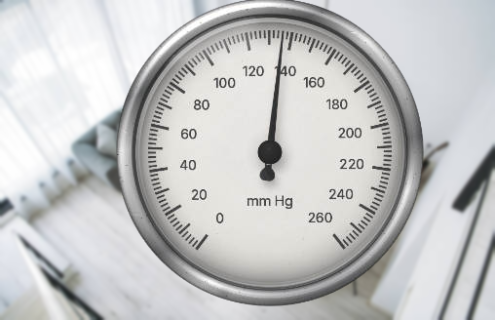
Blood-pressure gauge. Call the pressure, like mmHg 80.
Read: mmHg 136
